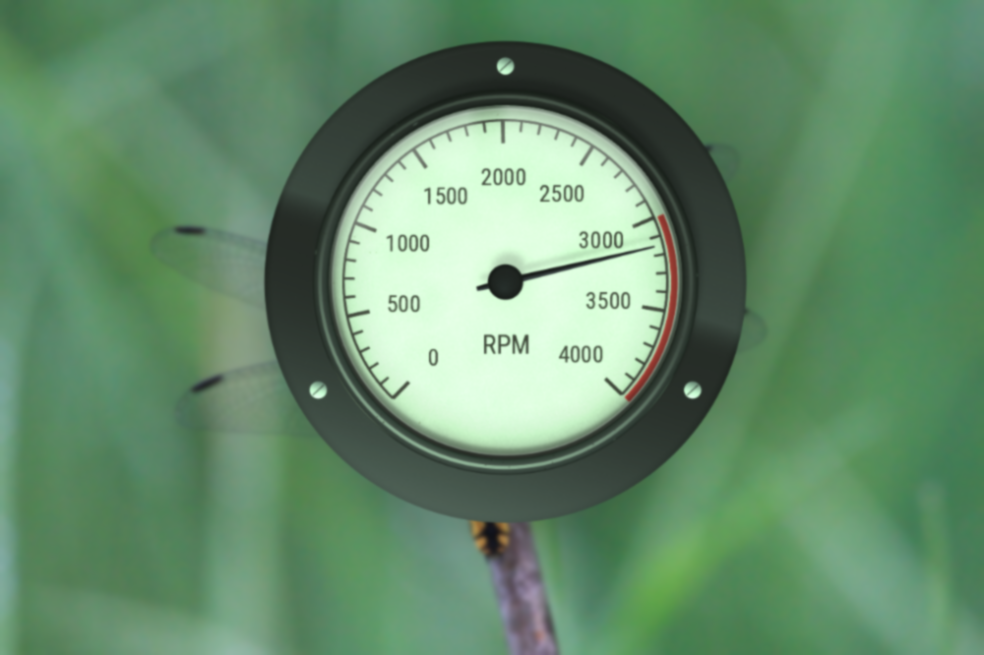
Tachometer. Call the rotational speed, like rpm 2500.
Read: rpm 3150
